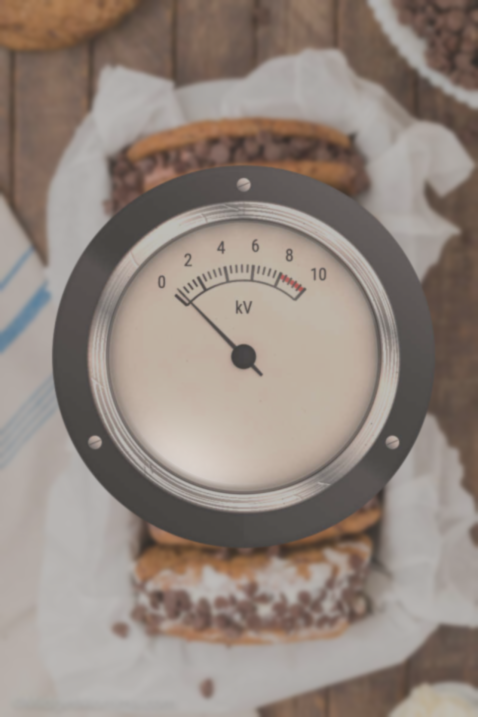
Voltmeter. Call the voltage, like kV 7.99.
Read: kV 0.4
